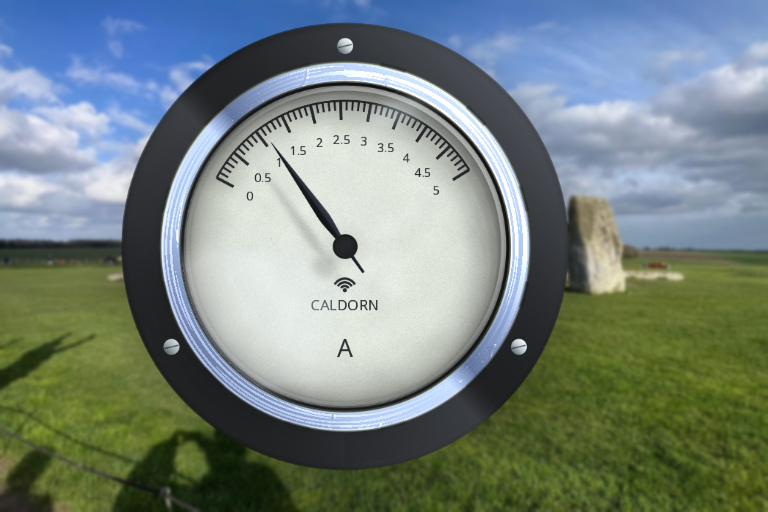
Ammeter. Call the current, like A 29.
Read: A 1.1
